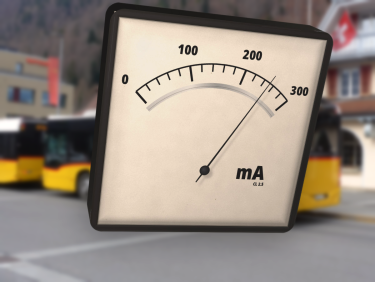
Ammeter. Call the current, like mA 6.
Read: mA 250
